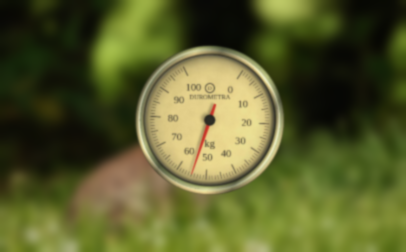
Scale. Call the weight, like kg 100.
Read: kg 55
